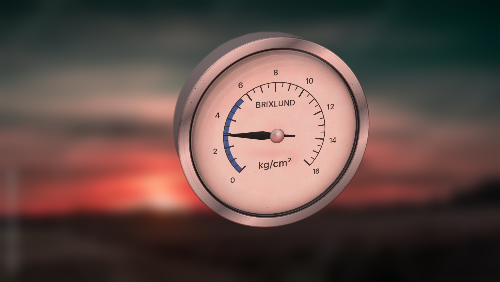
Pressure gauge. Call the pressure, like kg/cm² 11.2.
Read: kg/cm² 3
